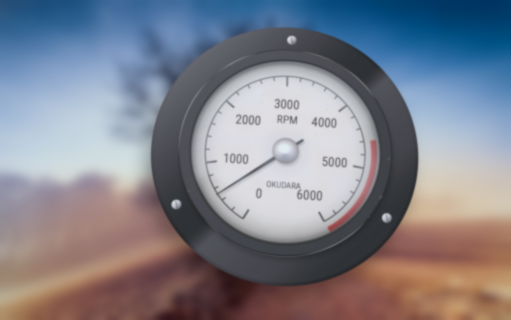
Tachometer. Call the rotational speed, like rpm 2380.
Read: rpm 500
